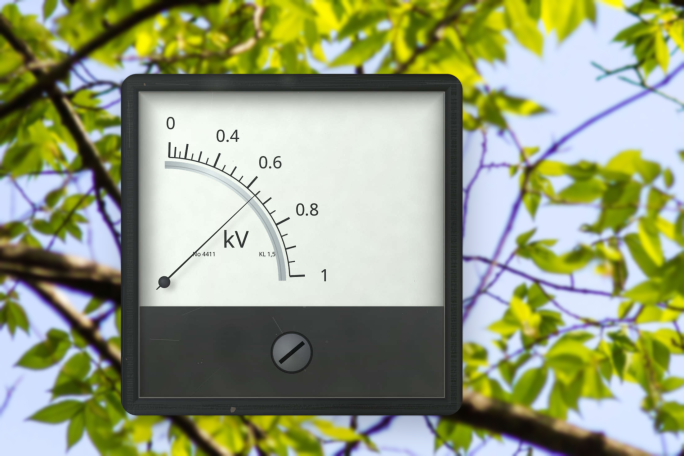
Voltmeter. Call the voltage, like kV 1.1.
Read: kV 0.65
